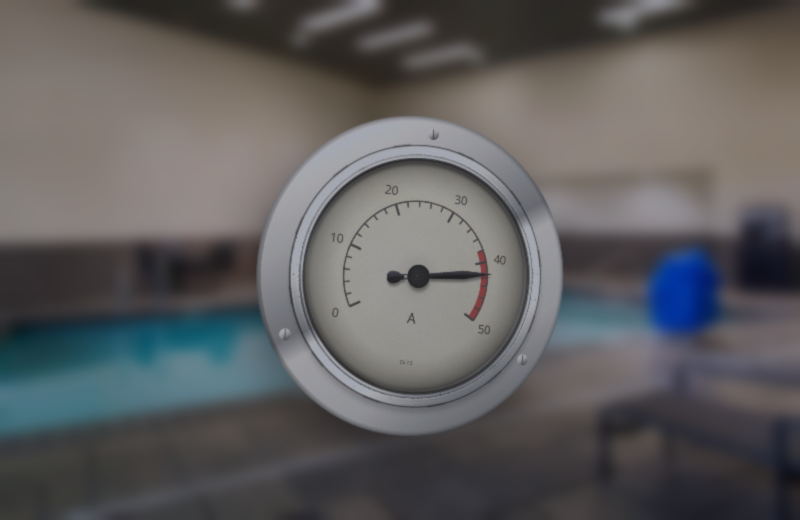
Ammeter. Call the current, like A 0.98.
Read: A 42
